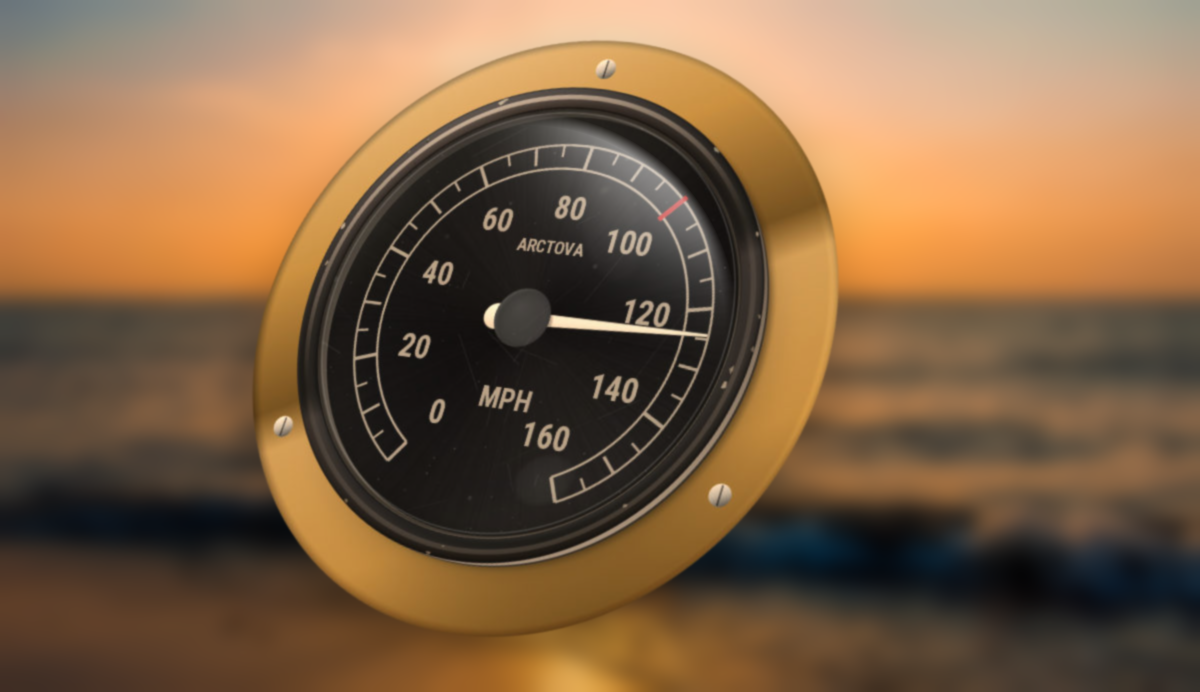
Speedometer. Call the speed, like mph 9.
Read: mph 125
